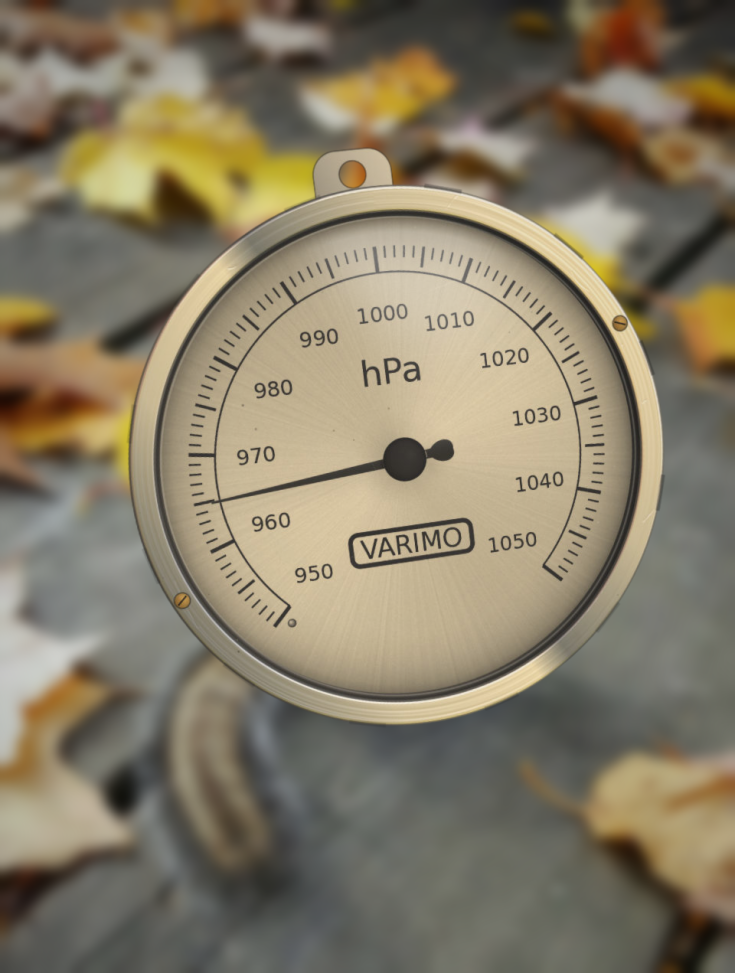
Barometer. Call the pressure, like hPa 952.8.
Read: hPa 965
